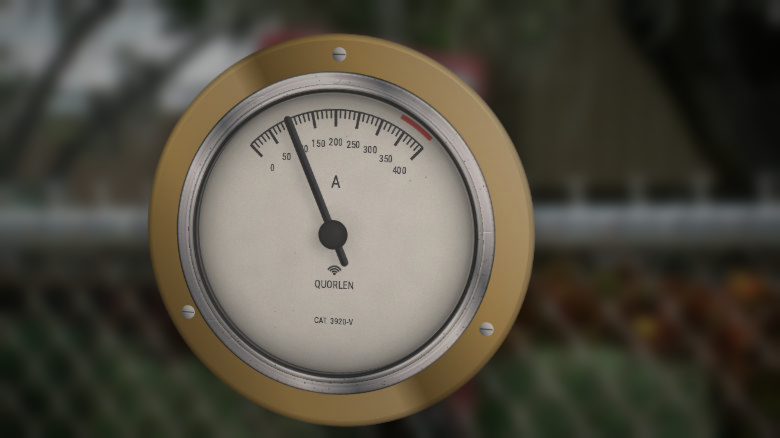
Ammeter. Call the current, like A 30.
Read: A 100
